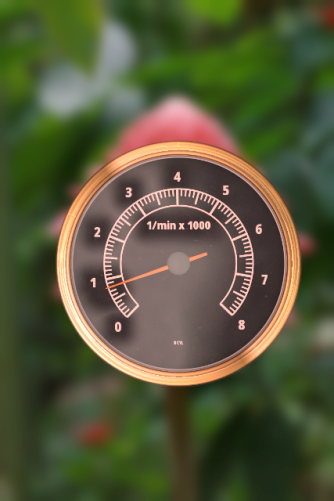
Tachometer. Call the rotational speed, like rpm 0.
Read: rpm 800
